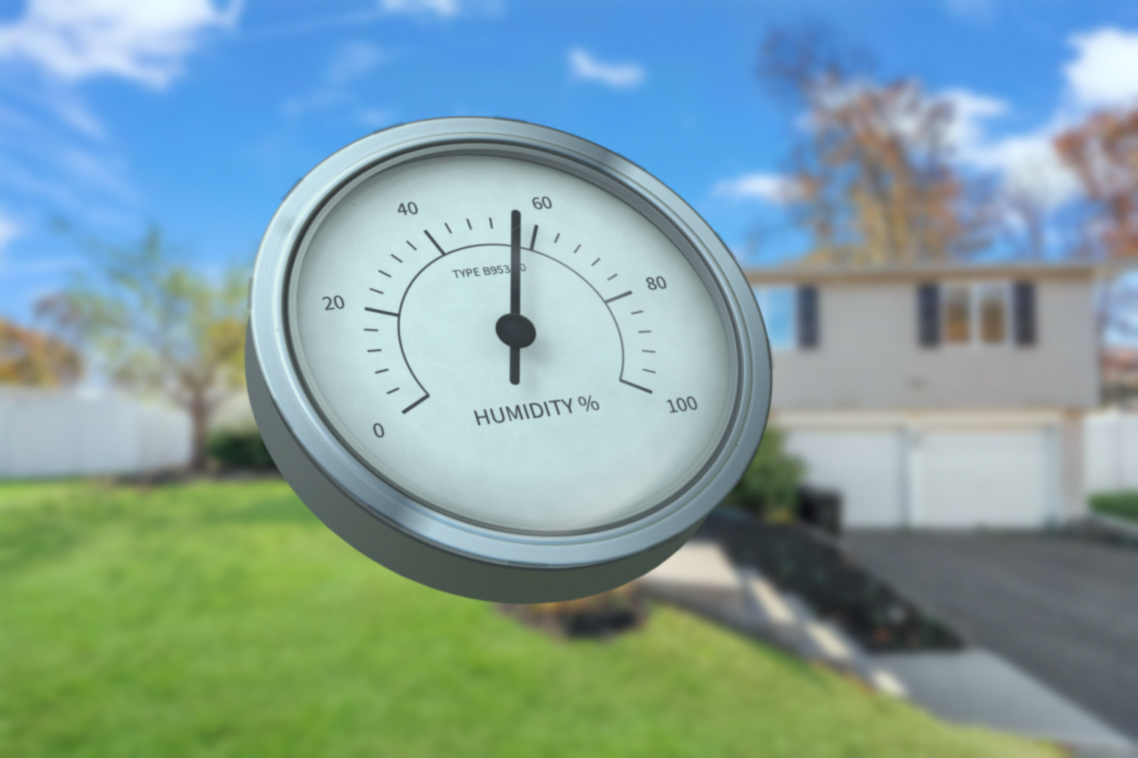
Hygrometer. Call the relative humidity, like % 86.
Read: % 56
